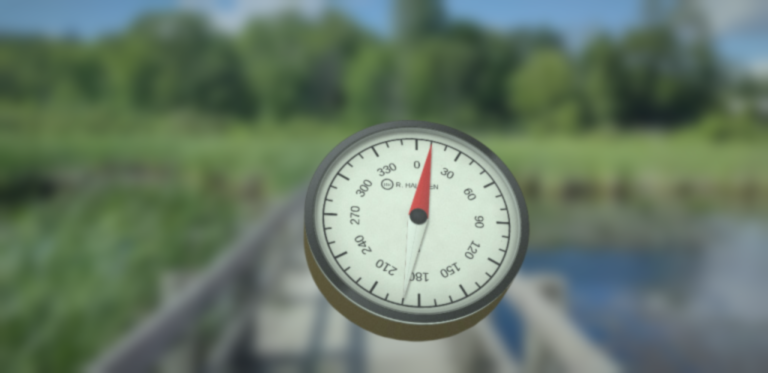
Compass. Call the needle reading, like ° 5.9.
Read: ° 10
